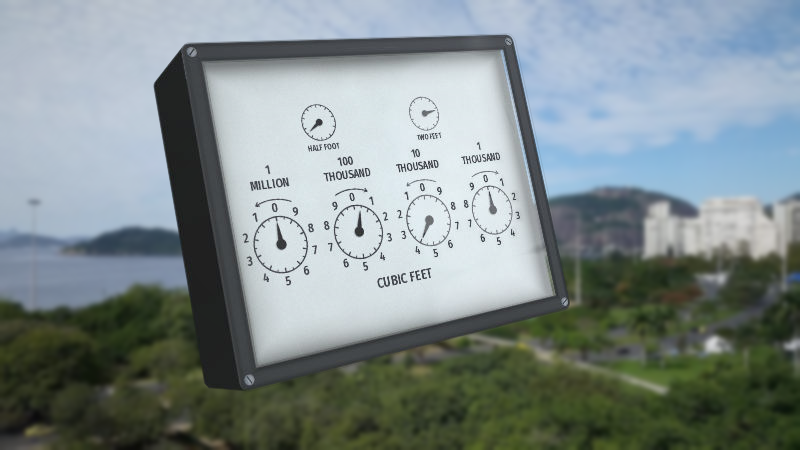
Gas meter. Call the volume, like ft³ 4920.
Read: ft³ 4000
